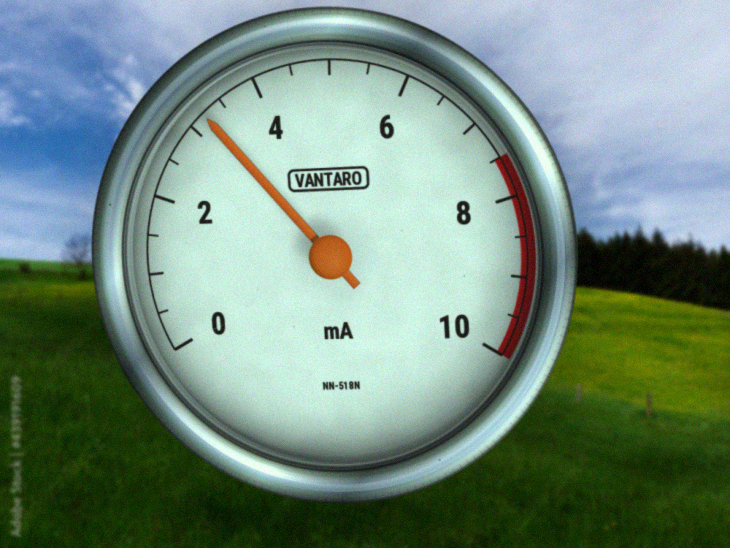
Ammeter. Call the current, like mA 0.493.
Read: mA 3.25
